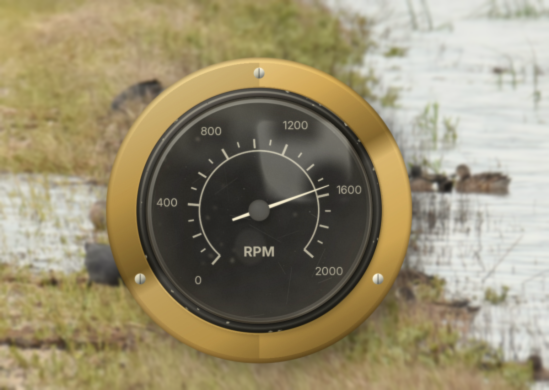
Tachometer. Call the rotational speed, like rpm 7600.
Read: rpm 1550
